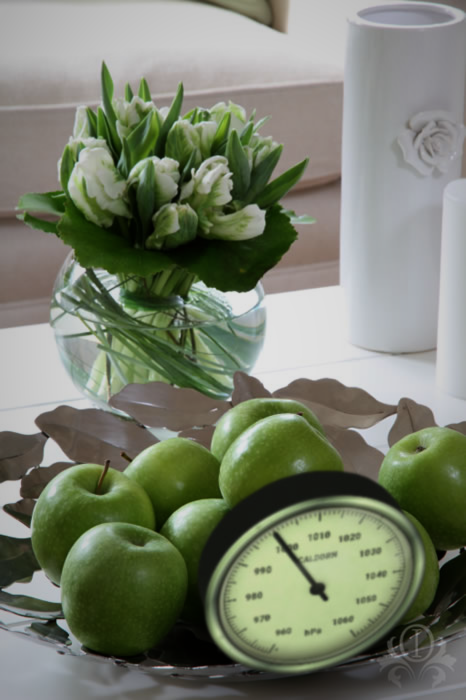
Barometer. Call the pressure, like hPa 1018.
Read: hPa 1000
